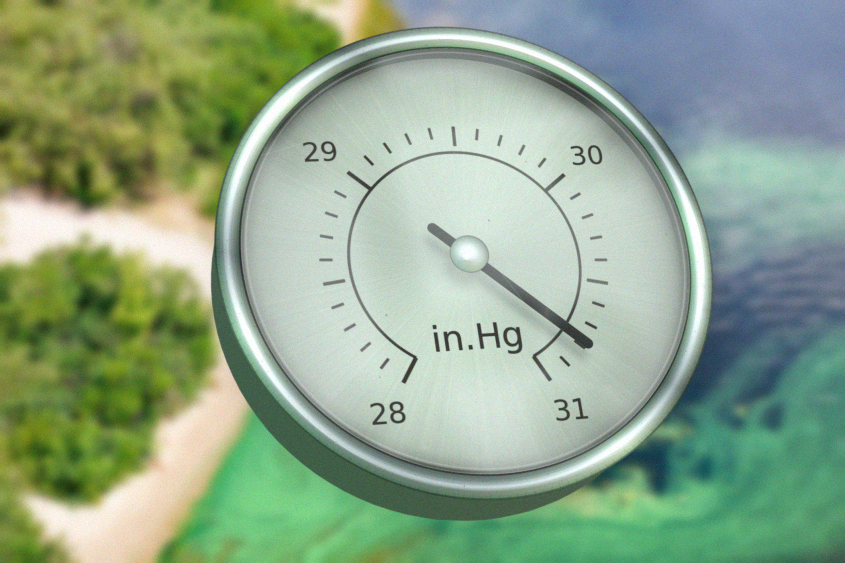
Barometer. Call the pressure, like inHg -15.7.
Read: inHg 30.8
